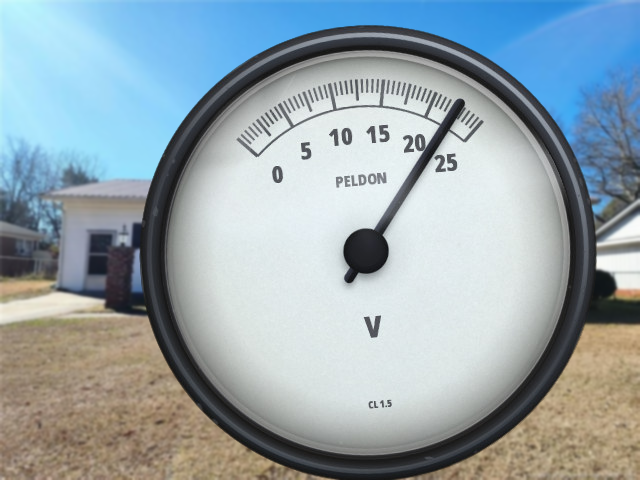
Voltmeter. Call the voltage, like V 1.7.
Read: V 22.5
